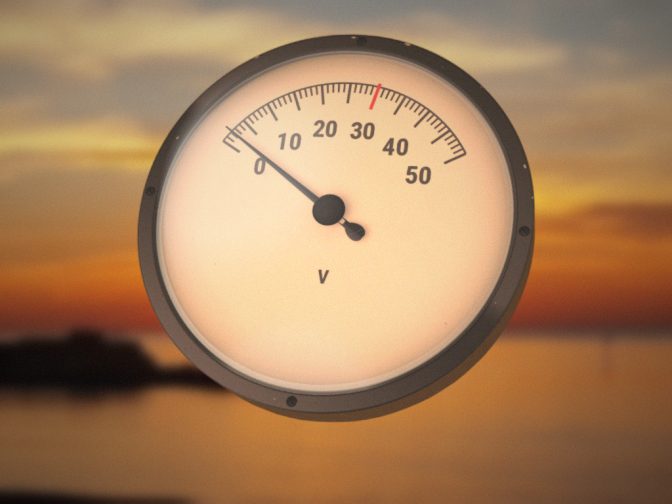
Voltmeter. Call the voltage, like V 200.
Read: V 2
